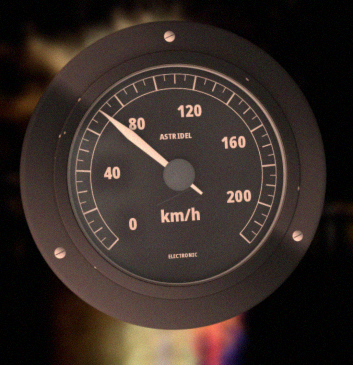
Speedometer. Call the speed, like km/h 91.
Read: km/h 70
